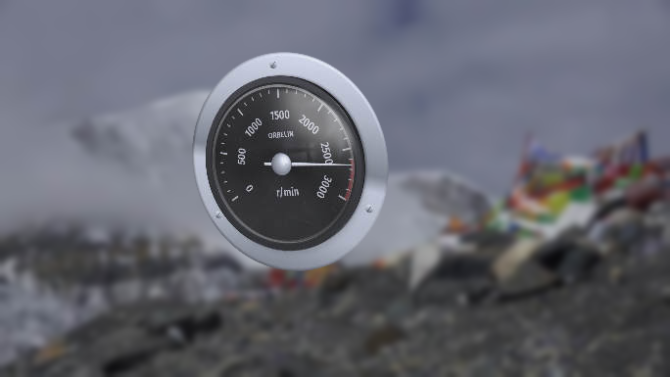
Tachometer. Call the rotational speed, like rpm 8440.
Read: rpm 2650
